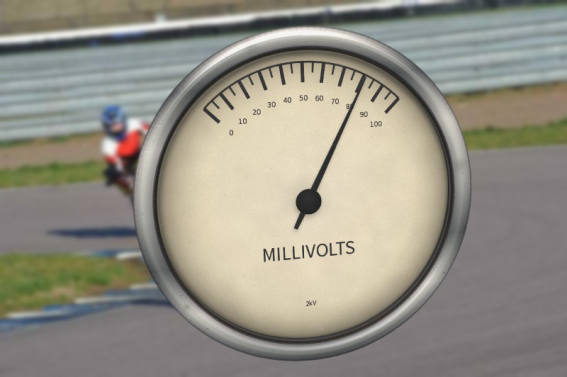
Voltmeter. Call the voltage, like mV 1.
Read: mV 80
